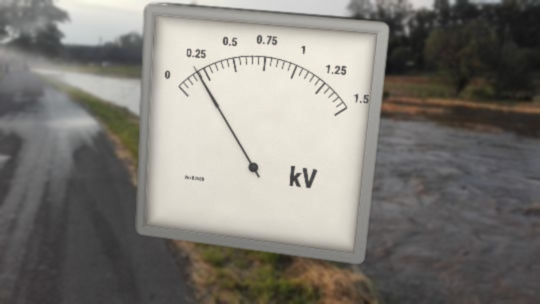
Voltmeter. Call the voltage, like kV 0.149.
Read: kV 0.2
